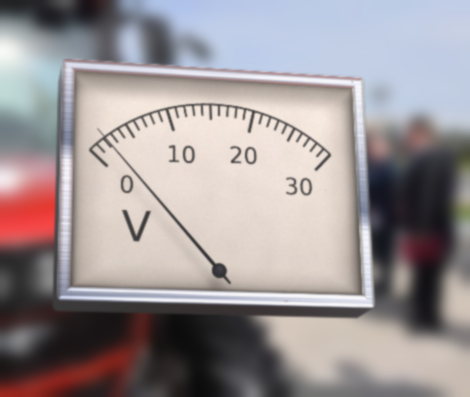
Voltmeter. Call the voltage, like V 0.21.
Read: V 2
